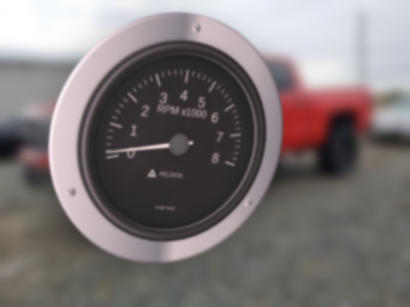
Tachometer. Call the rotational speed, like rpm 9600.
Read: rpm 200
